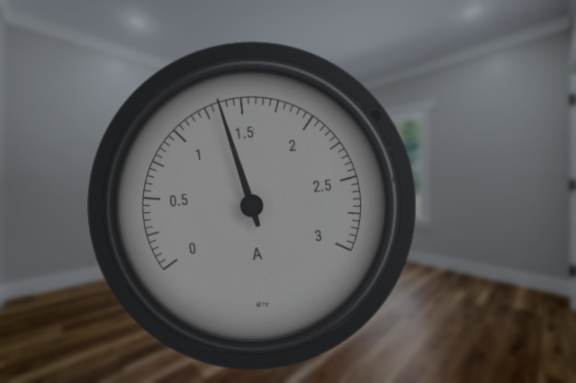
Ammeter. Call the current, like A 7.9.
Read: A 1.35
